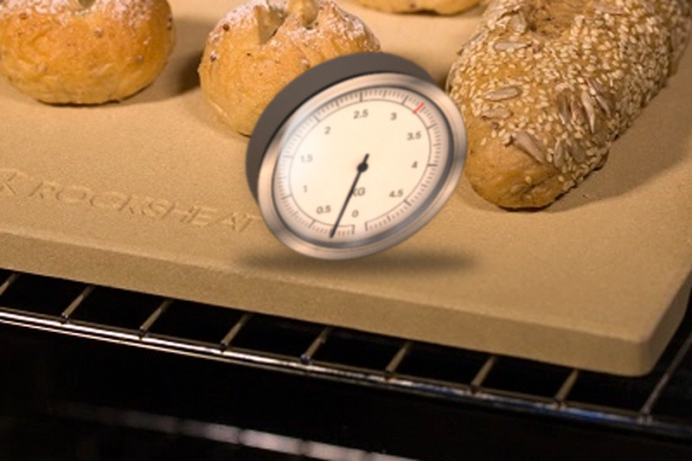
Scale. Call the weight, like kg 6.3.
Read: kg 0.25
